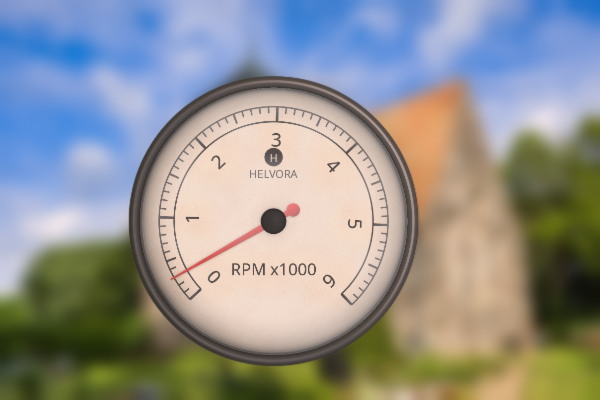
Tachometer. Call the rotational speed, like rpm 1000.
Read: rpm 300
